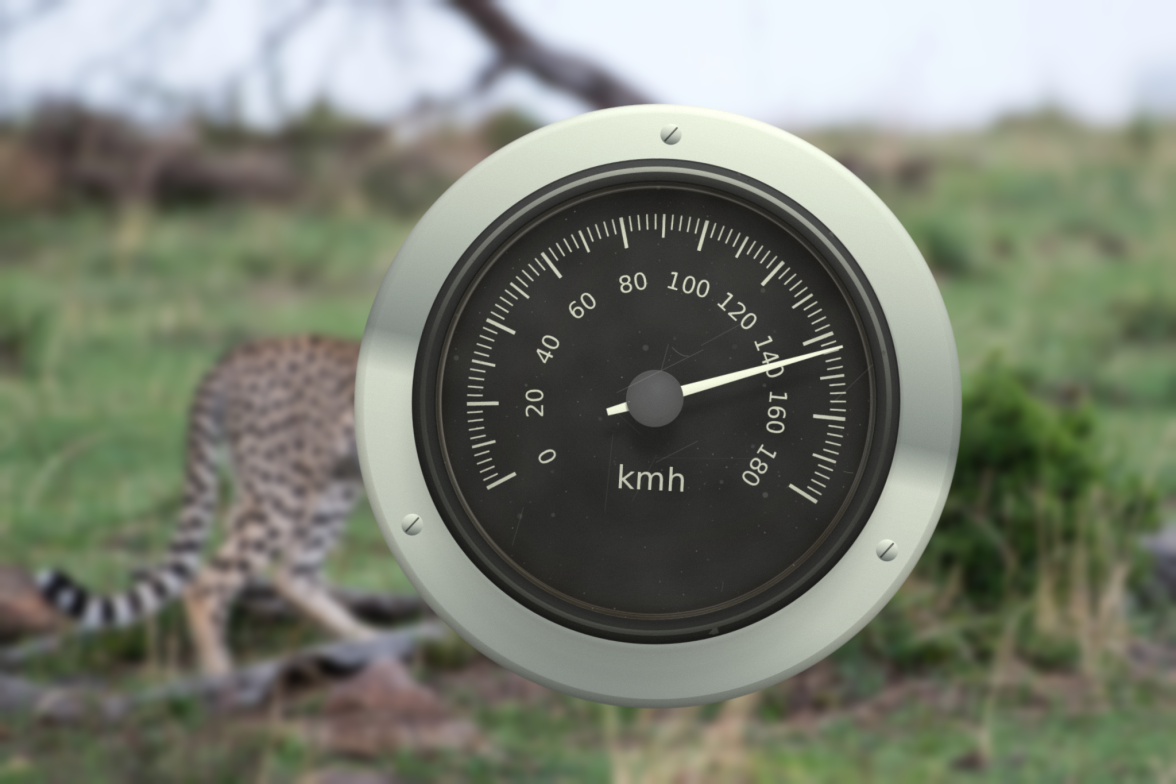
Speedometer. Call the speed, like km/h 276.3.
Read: km/h 144
